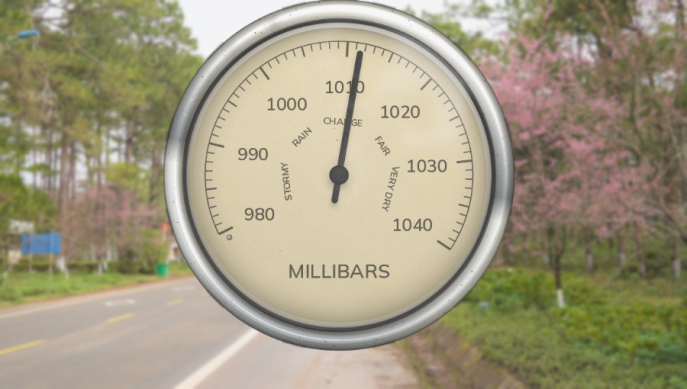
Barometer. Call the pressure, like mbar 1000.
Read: mbar 1011.5
